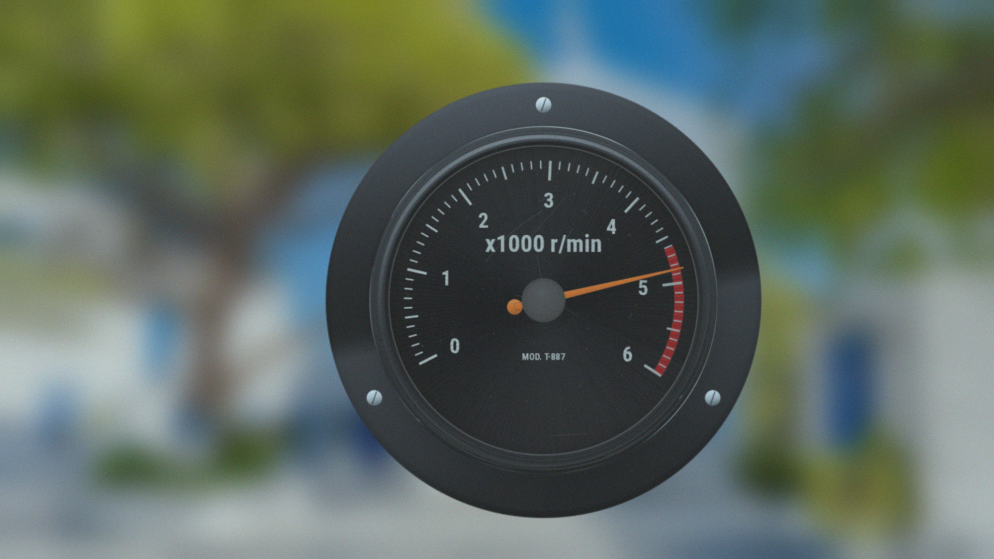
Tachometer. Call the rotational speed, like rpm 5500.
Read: rpm 4850
